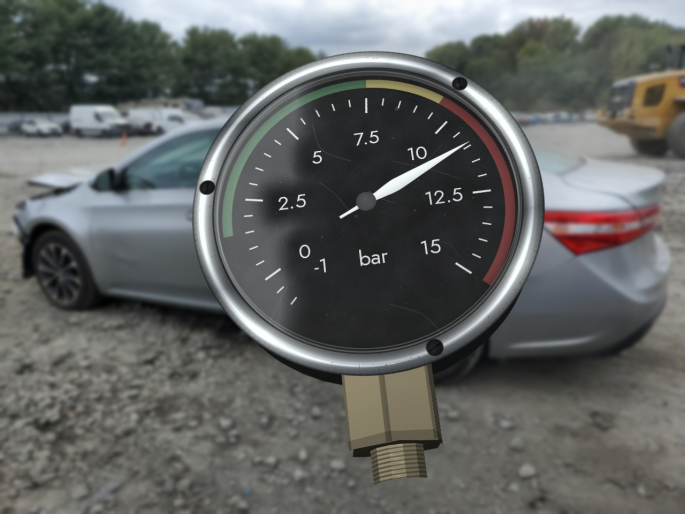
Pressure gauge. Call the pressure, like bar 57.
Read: bar 11
